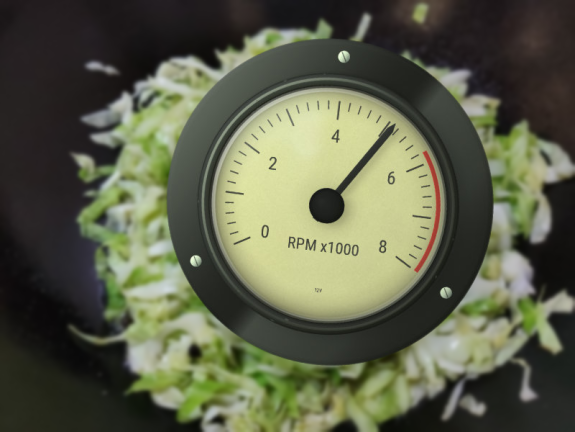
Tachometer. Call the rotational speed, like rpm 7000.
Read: rpm 5100
